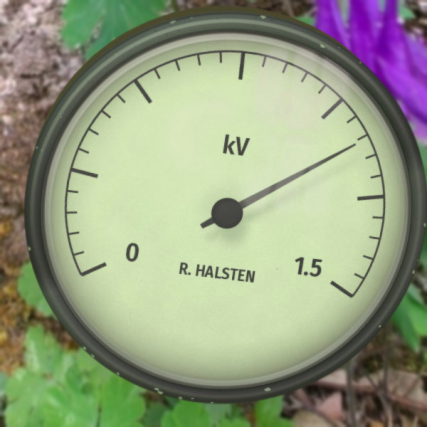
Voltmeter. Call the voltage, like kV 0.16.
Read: kV 1.1
